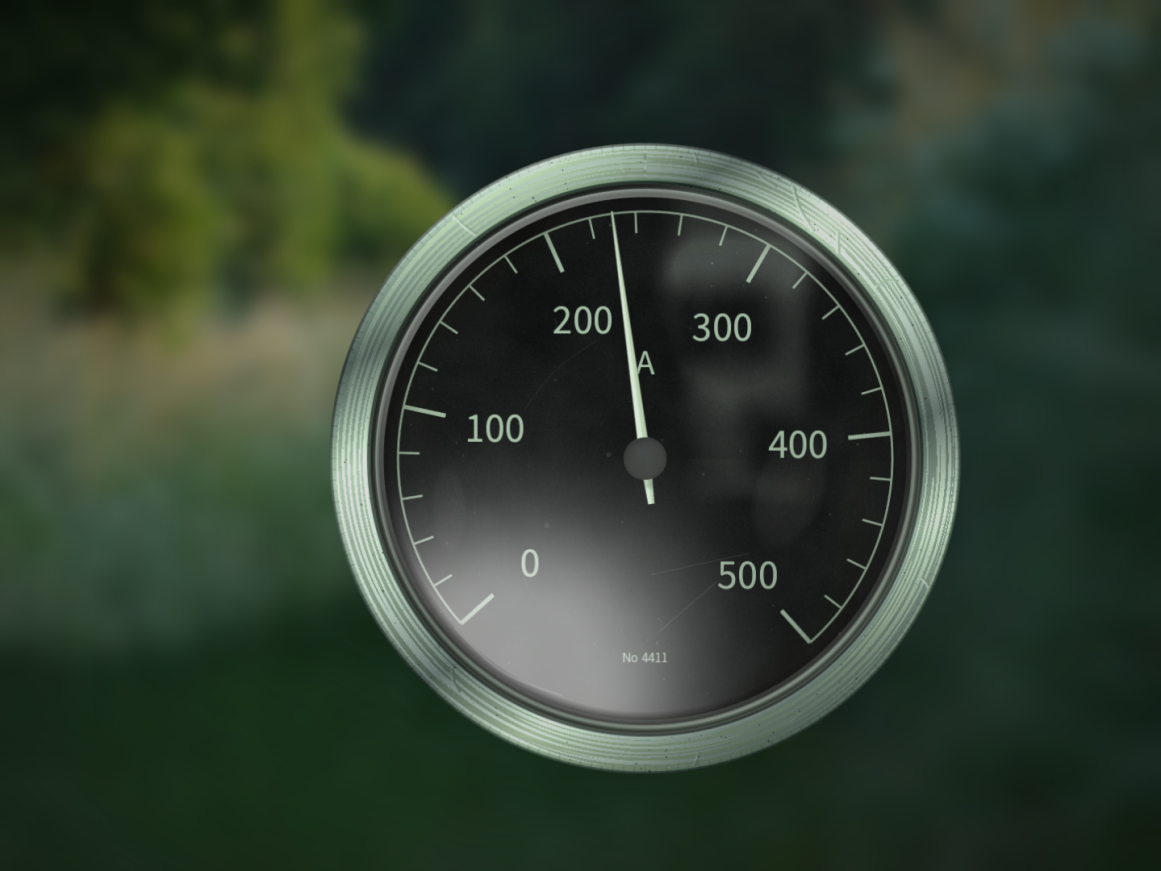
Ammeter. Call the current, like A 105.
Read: A 230
